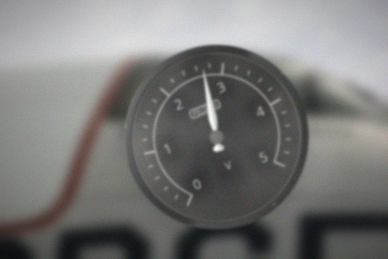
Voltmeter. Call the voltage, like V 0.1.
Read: V 2.7
